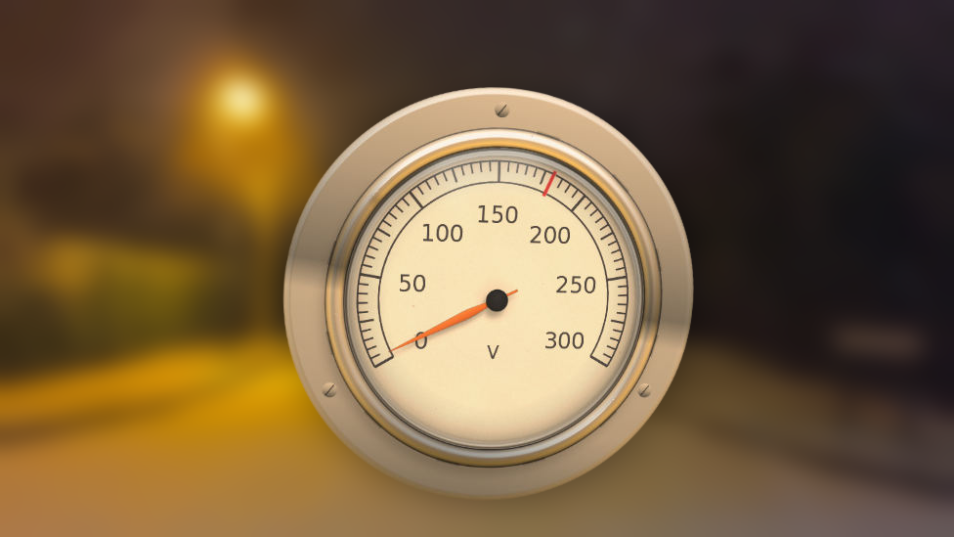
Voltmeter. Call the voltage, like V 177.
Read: V 5
